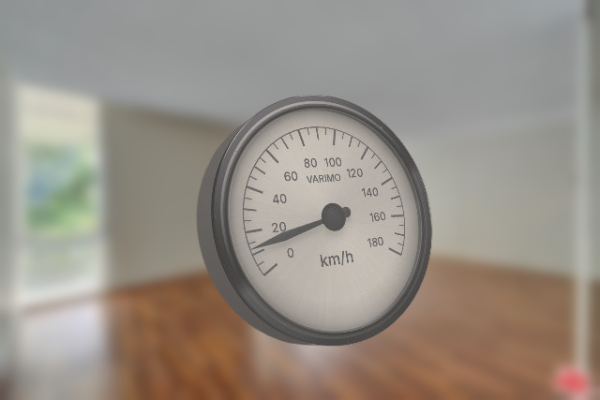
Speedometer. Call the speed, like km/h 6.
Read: km/h 12.5
